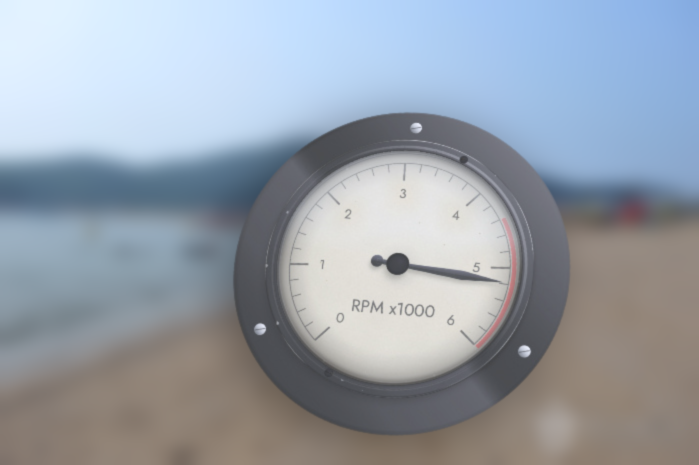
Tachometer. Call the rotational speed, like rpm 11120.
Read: rpm 5200
